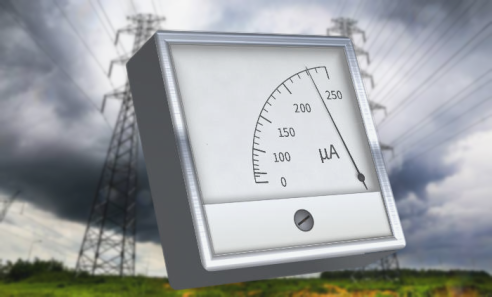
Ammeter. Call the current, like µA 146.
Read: µA 230
